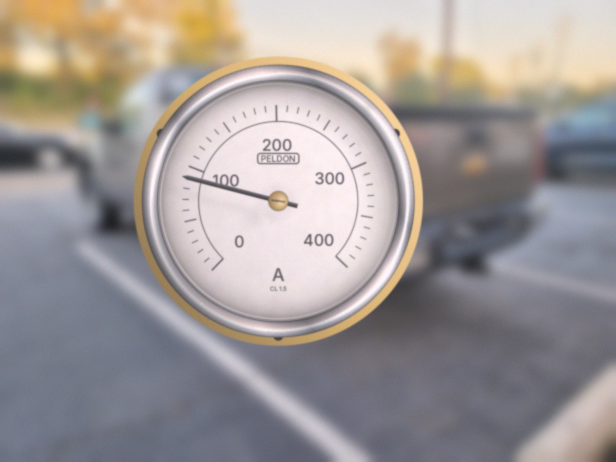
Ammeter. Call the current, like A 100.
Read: A 90
